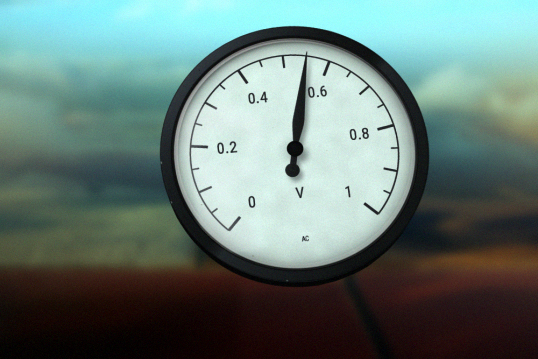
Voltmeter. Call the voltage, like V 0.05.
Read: V 0.55
